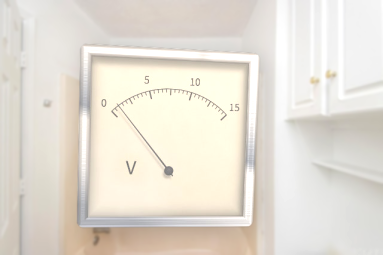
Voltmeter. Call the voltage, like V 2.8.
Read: V 1
